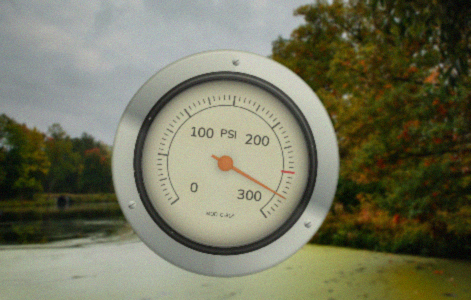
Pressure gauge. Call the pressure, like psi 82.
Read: psi 275
